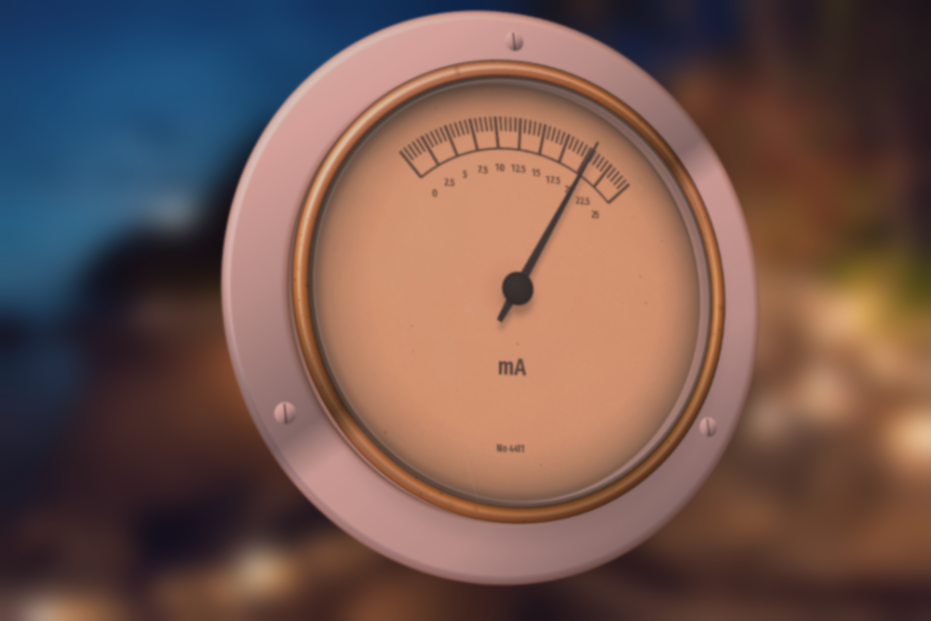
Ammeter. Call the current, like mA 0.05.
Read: mA 20
